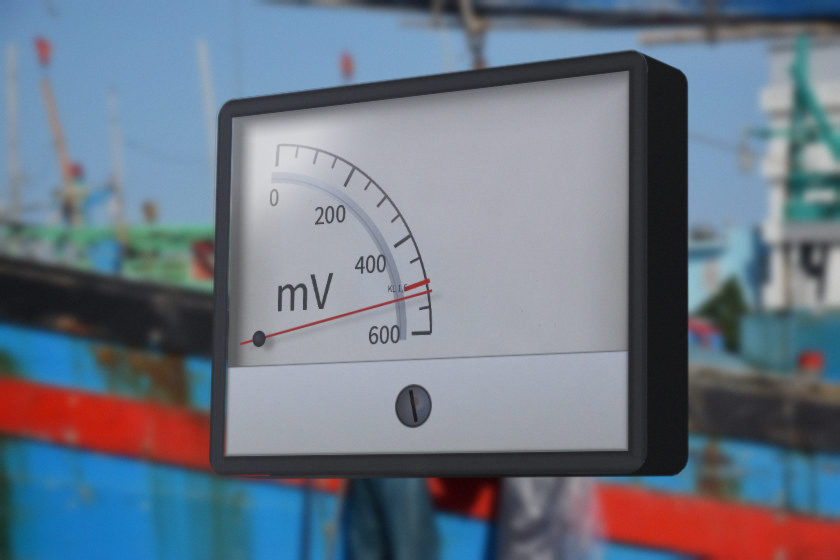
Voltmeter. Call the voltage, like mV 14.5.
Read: mV 525
